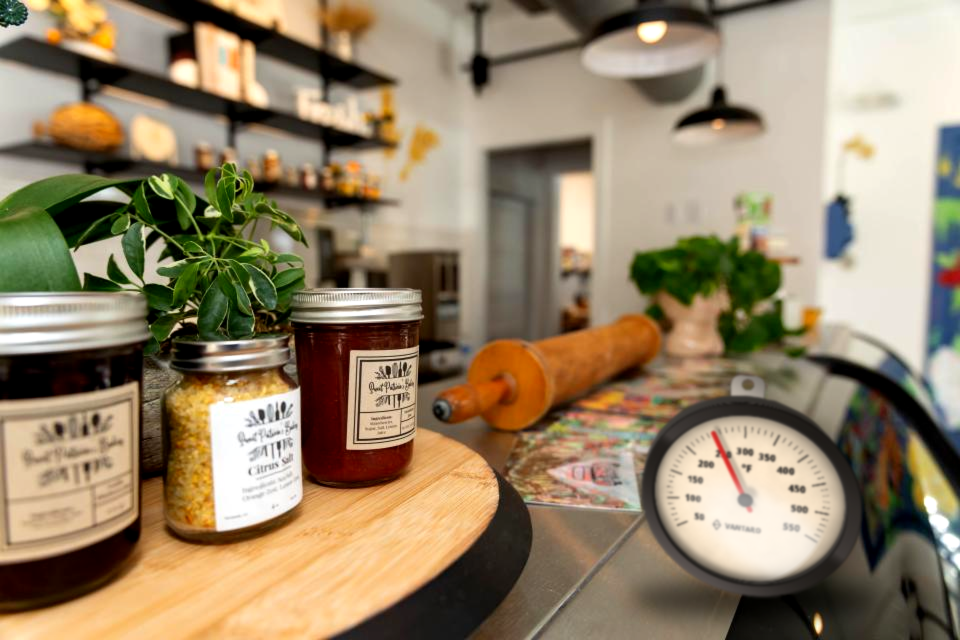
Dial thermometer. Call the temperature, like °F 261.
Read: °F 250
